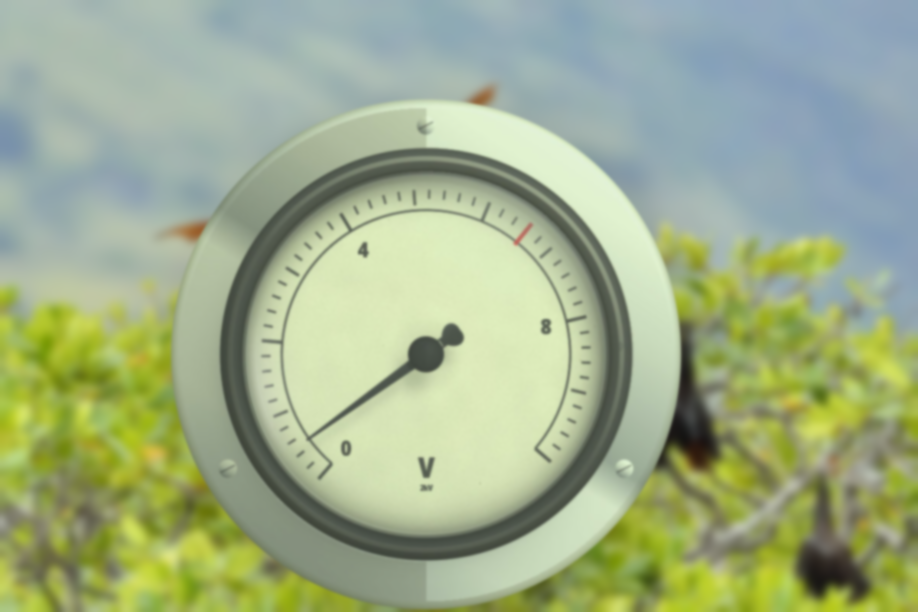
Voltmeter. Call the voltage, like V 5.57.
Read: V 0.5
